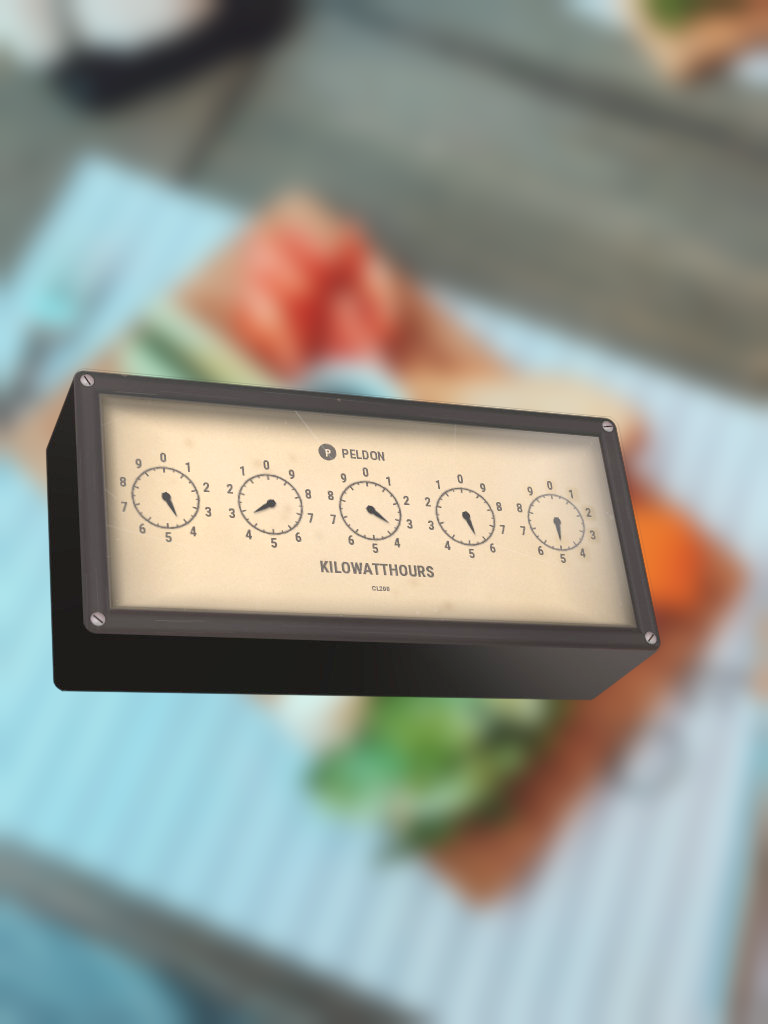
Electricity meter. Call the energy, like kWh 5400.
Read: kWh 43355
